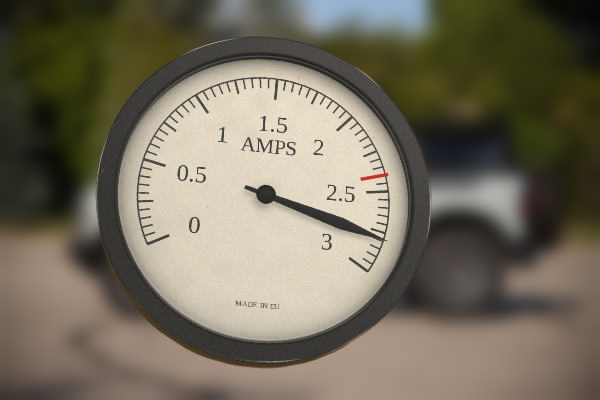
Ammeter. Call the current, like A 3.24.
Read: A 2.8
